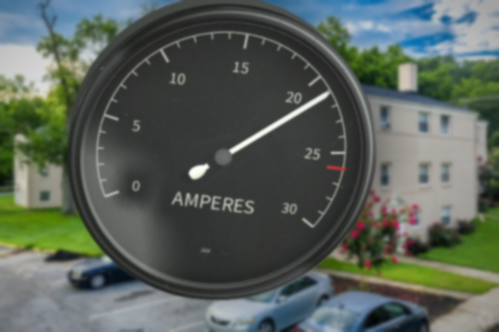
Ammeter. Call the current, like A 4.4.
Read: A 21
